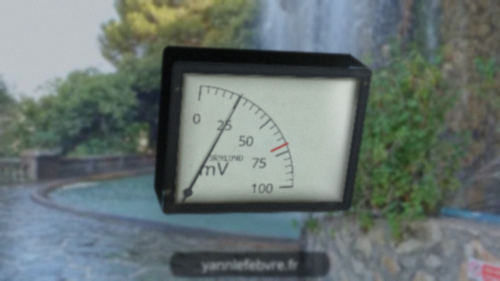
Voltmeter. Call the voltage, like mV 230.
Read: mV 25
